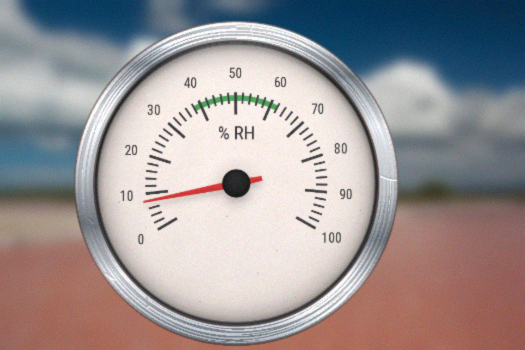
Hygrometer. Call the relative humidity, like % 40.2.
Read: % 8
